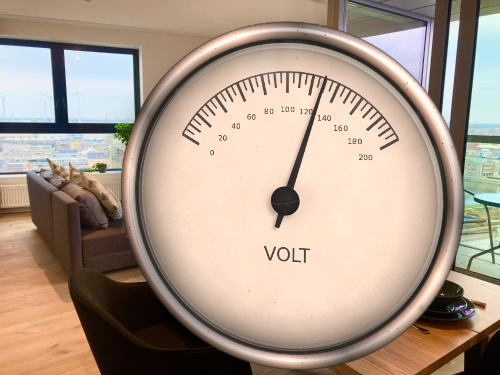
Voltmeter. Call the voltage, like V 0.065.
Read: V 130
